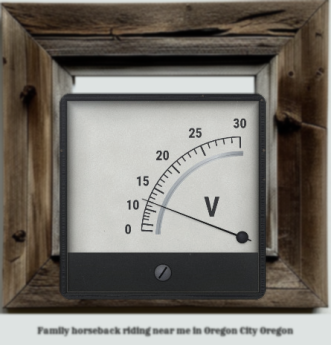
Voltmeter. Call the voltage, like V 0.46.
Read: V 12
